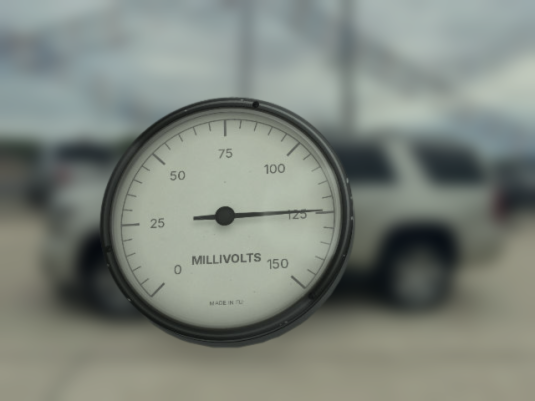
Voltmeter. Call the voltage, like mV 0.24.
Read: mV 125
